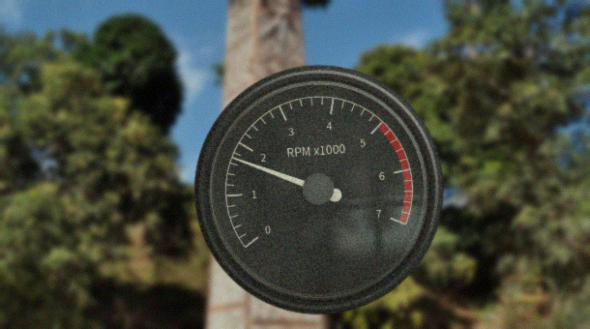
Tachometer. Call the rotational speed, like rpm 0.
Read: rpm 1700
